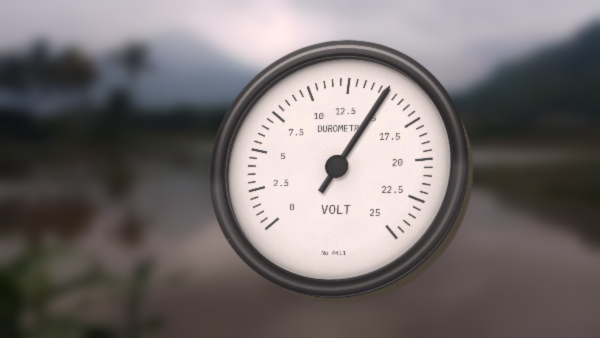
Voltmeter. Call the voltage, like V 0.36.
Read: V 15
